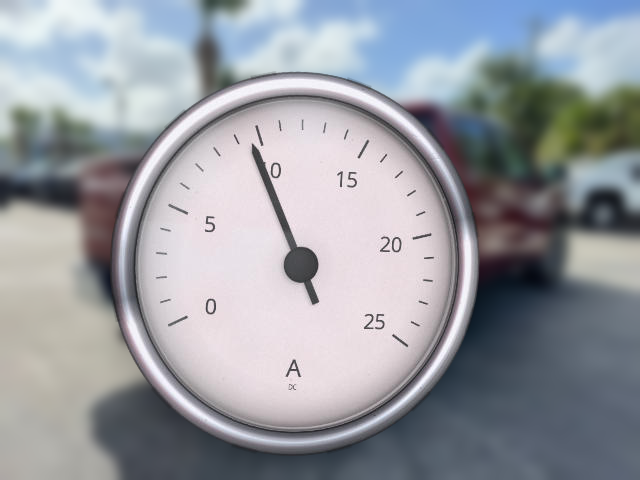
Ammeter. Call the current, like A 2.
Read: A 9.5
